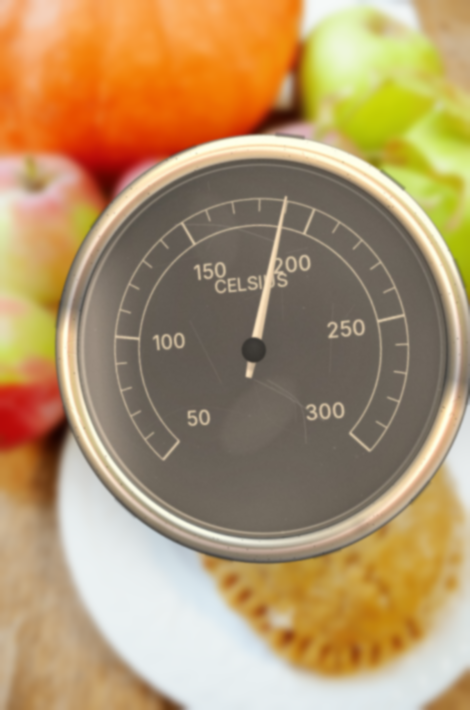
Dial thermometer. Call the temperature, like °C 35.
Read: °C 190
